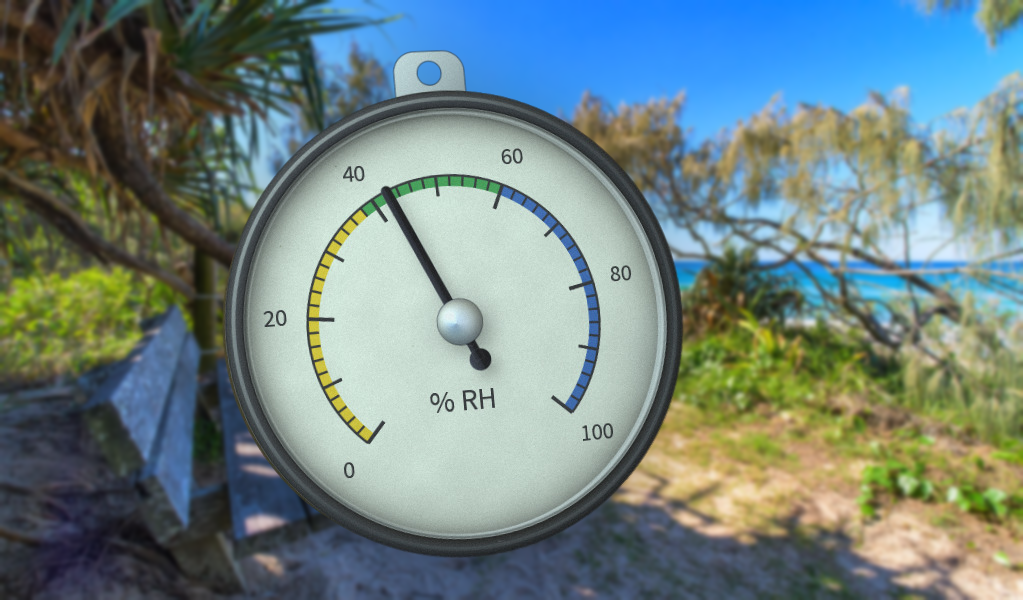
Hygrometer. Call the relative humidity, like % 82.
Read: % 42
